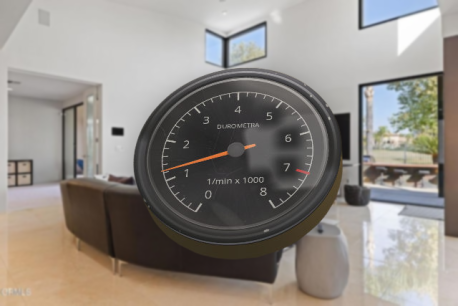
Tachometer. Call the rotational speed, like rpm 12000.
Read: rpm 1200
